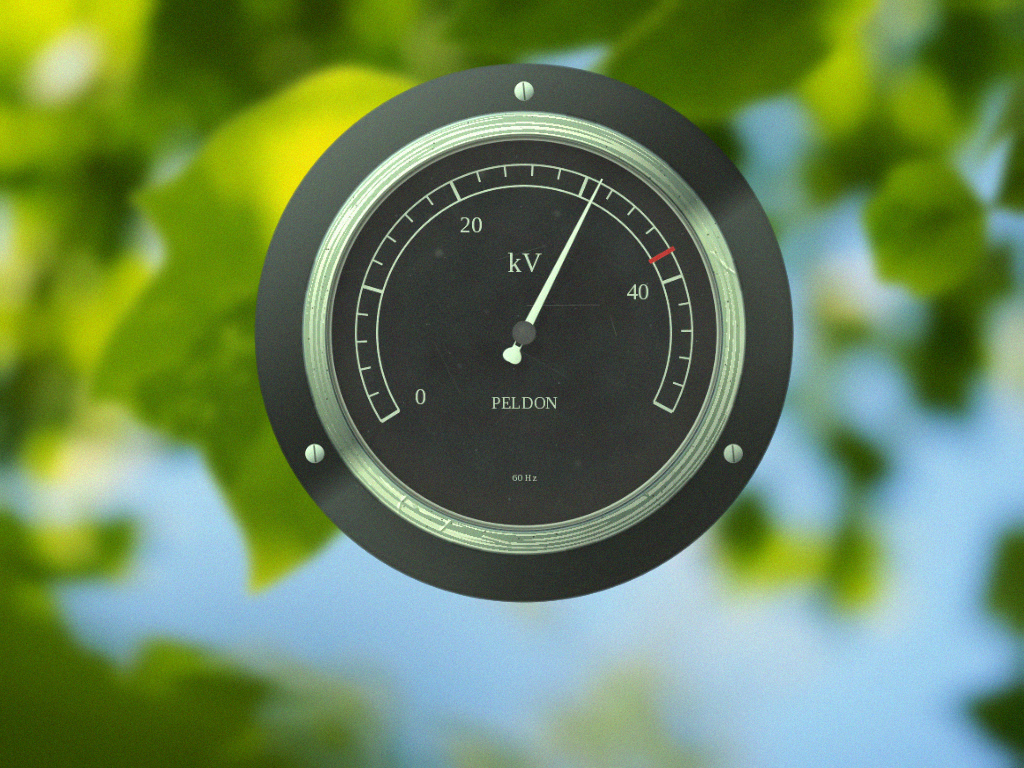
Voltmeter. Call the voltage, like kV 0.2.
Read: kV 31
